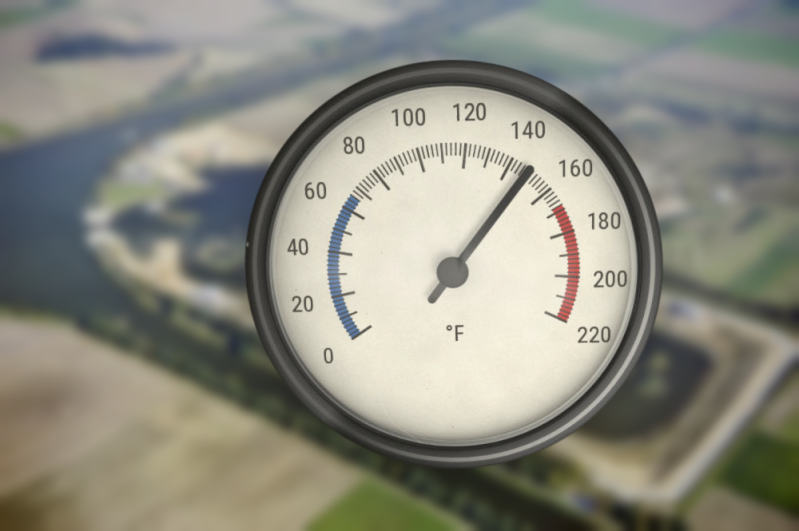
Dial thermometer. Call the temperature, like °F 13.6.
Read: °F 148
